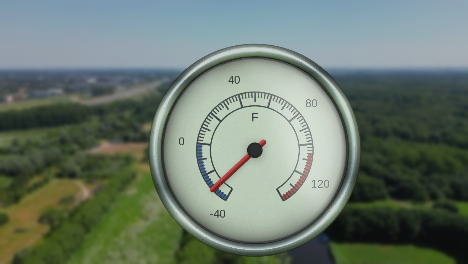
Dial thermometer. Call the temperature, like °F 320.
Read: °F -30
